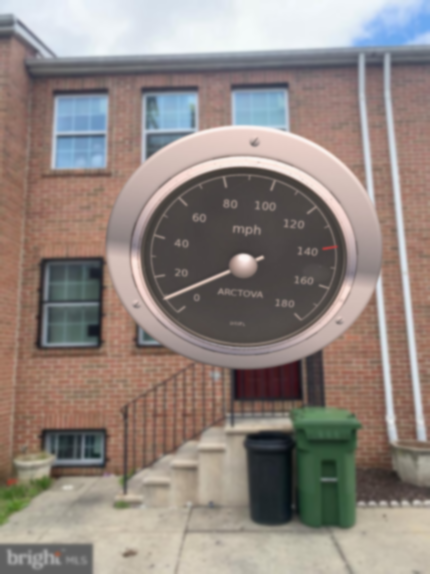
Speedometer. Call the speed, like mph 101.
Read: mph 10
